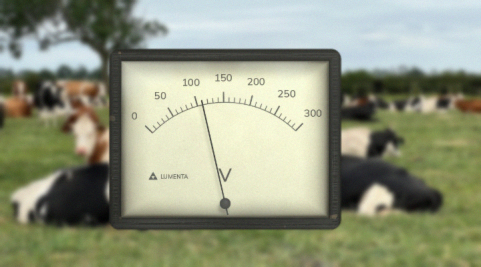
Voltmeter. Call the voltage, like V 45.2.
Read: V 110
